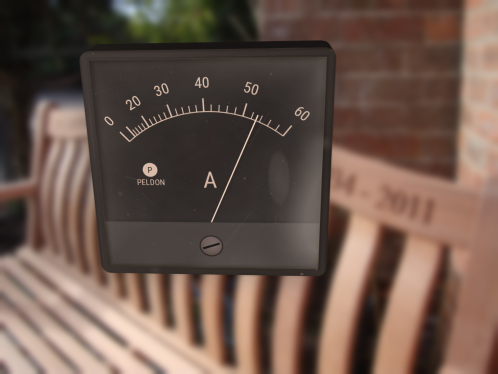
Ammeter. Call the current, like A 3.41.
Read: A 53
